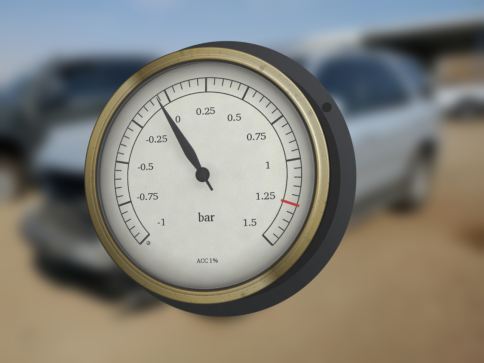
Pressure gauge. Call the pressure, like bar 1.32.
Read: bar -0.05
